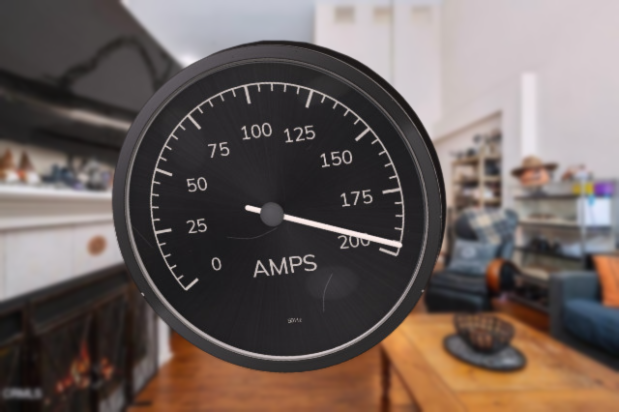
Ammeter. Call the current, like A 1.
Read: A 195
